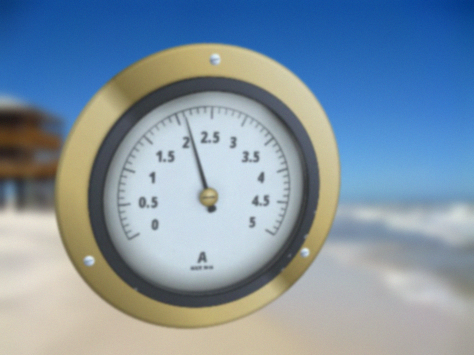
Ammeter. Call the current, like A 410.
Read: A 2.1
